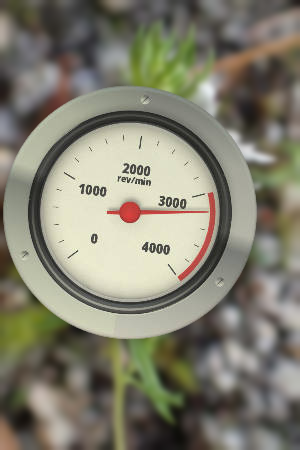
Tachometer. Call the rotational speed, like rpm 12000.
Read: rpm 3200
